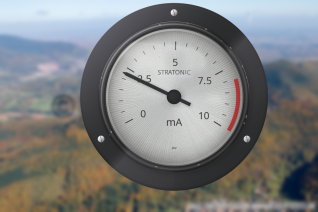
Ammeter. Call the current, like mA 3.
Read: mA 2.25
